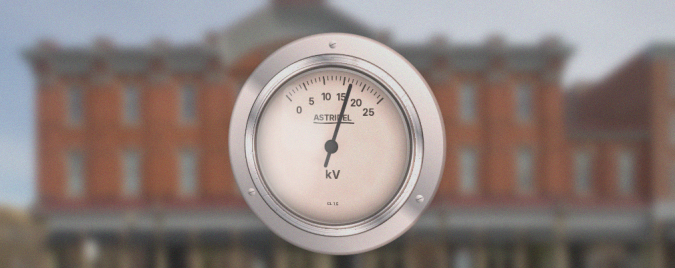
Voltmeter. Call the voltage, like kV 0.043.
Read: kV 17
